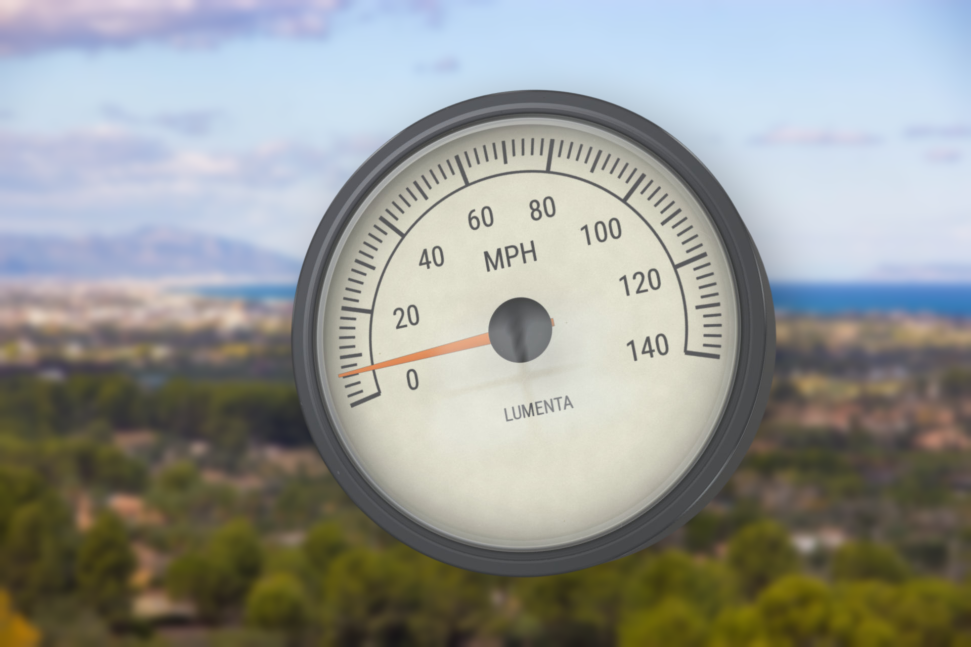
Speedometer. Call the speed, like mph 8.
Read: mph 6
